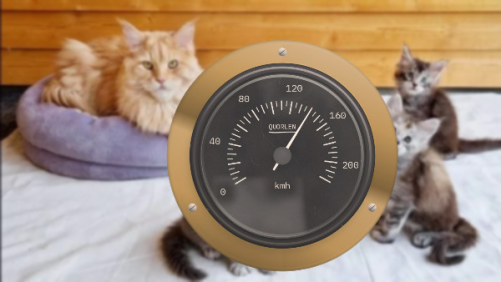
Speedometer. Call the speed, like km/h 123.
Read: km/h 140
